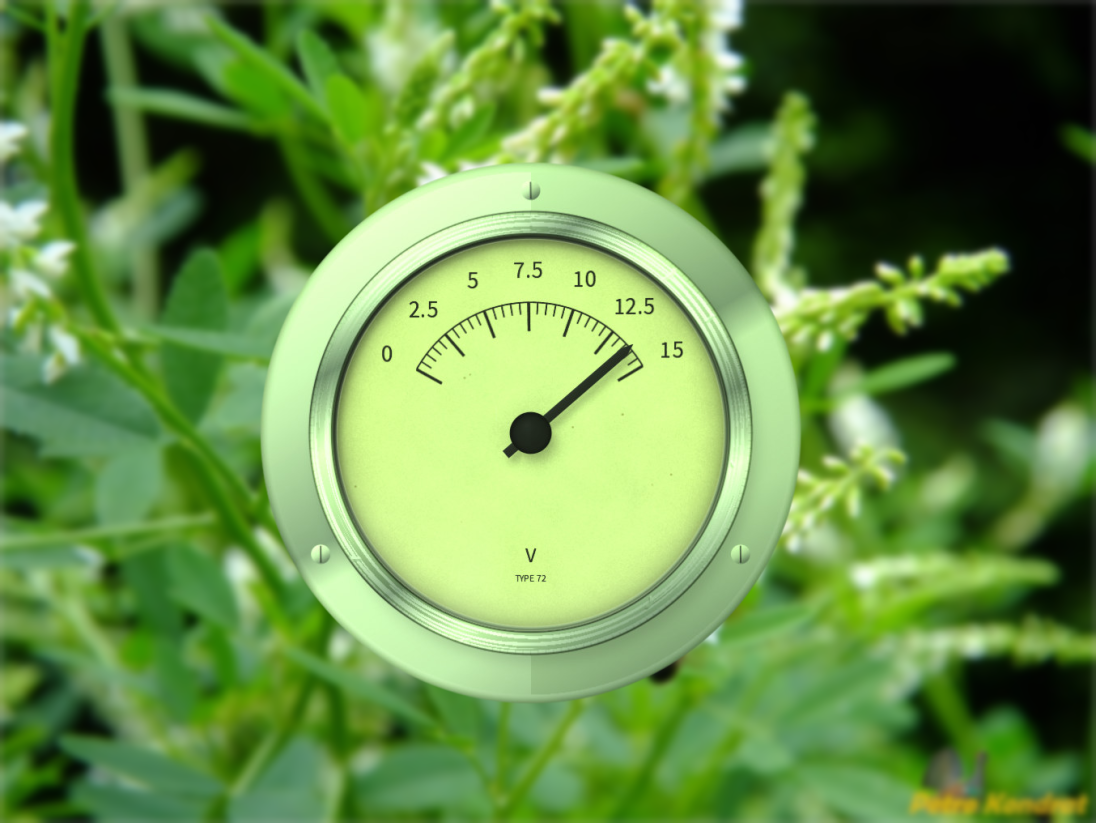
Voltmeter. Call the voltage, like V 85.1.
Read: V 13.75
